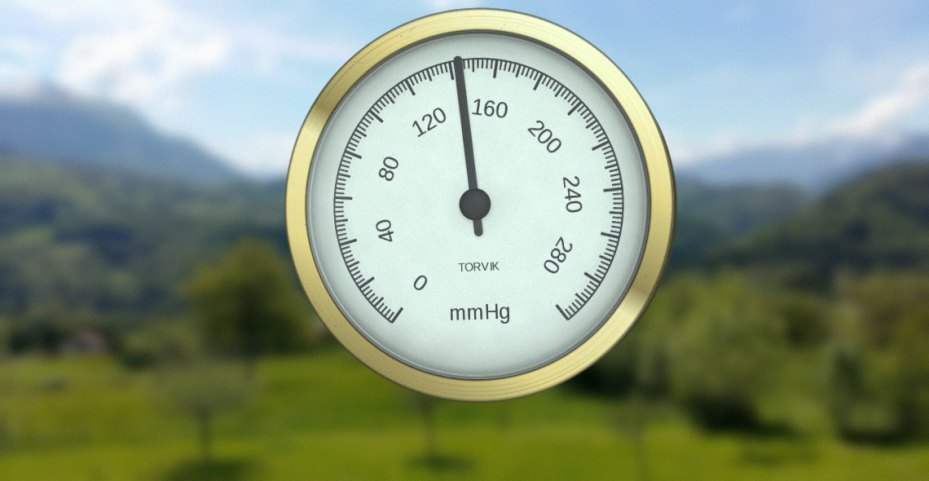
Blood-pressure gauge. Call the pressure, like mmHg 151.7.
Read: mmHg 144
